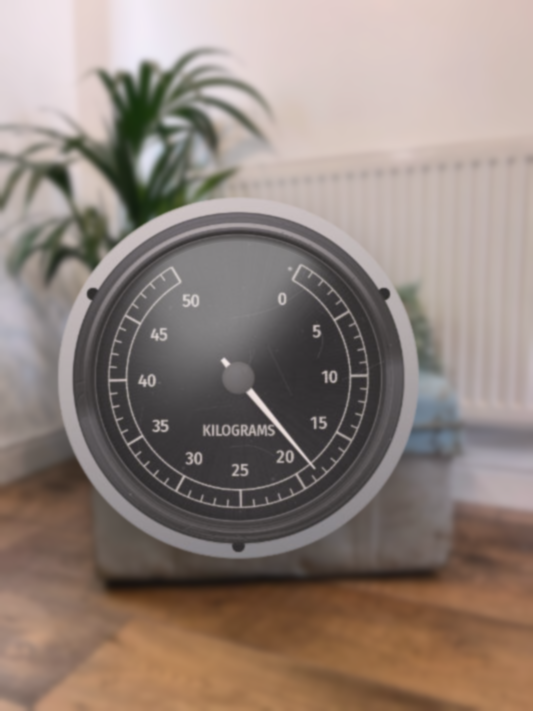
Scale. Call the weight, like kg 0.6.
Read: kg 18.5
